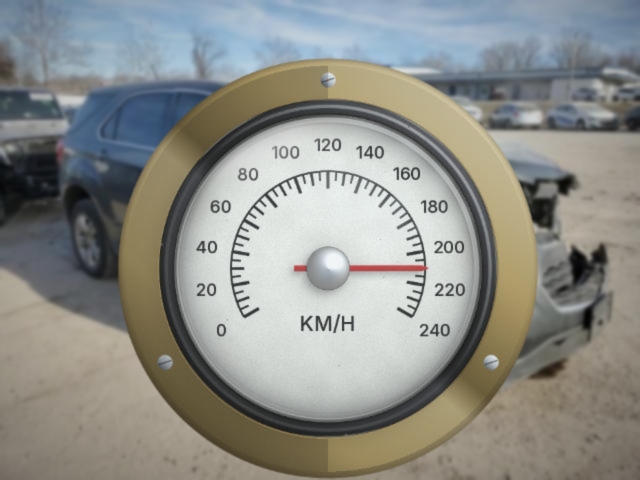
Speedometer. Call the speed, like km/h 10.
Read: km/h 210
